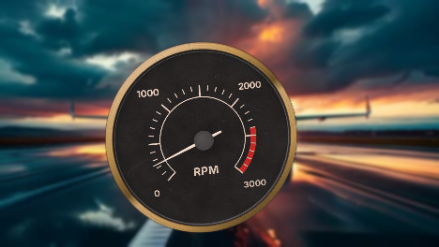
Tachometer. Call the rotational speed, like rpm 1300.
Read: rpm 250
